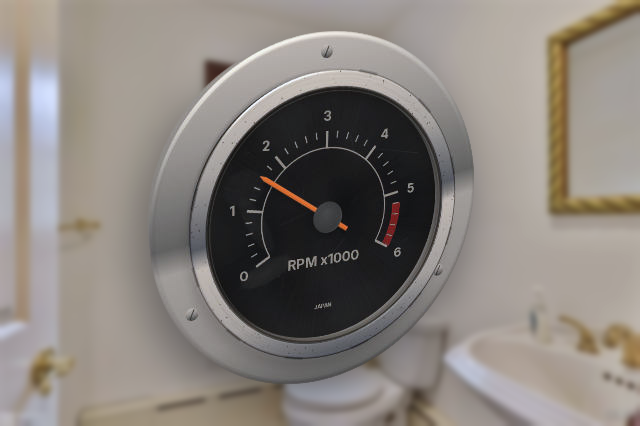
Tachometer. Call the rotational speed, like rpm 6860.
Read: rpm 1600
